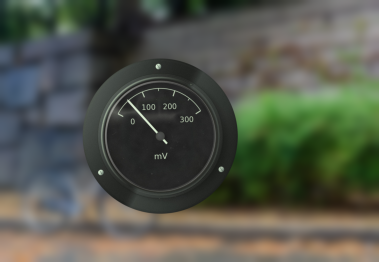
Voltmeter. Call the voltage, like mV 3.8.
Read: mV 50
